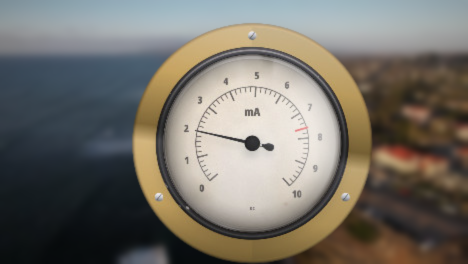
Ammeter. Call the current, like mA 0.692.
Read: mA 2
